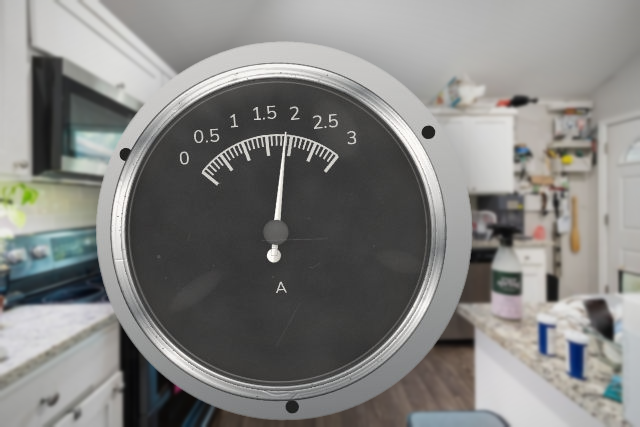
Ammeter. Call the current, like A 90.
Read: A 1.9
